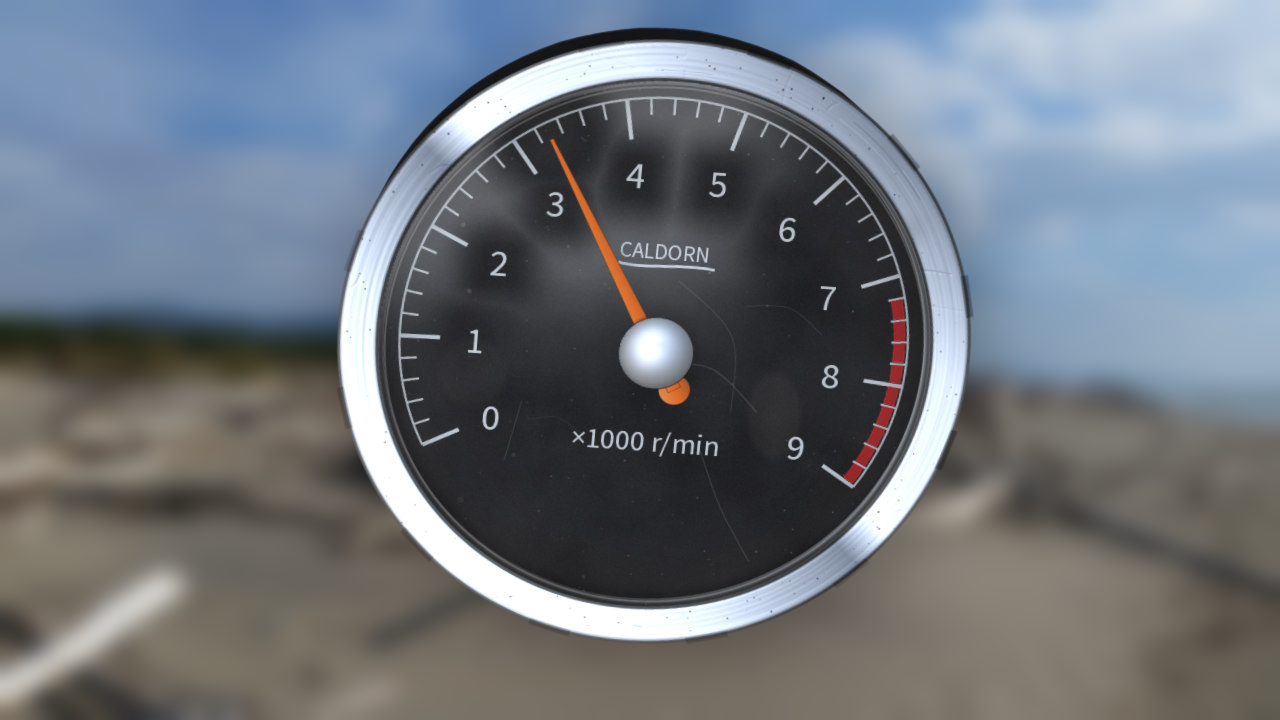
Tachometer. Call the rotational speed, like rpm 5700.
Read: rpm 3300
